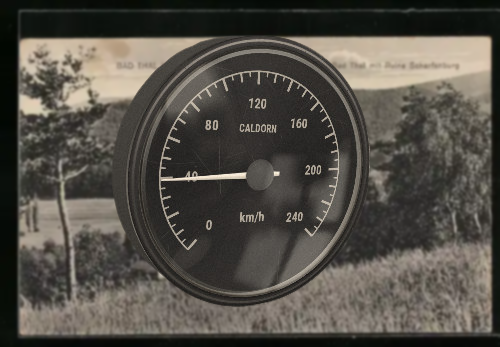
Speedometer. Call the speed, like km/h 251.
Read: km/h 40
